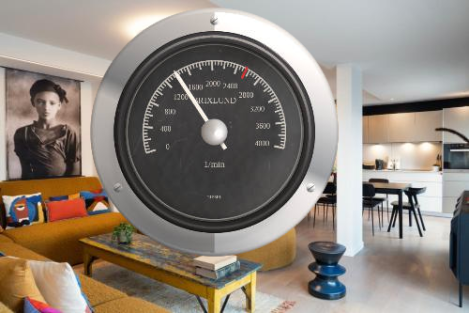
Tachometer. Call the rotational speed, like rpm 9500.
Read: rpm 1400
